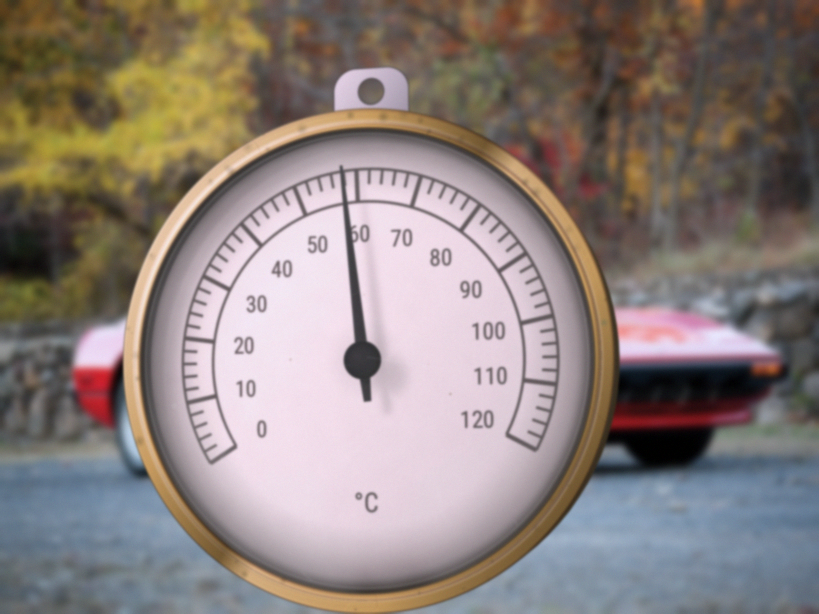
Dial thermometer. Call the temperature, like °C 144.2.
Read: °C 58
